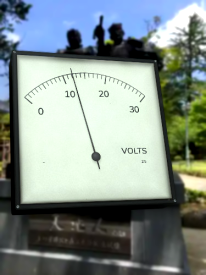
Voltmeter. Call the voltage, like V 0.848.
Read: V 12
